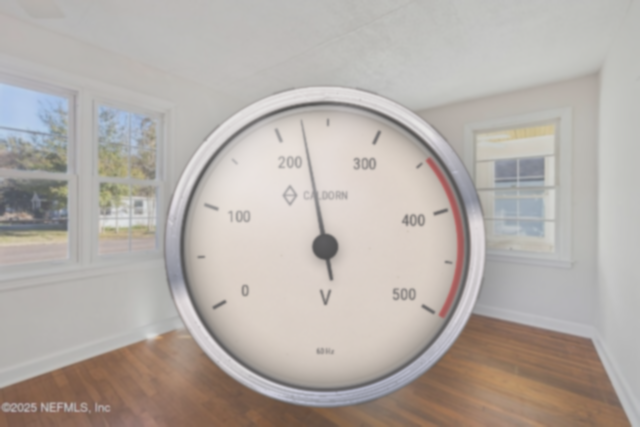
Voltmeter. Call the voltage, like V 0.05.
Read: V 225
